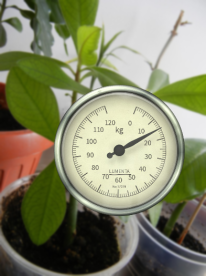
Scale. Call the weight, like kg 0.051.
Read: kg 15
